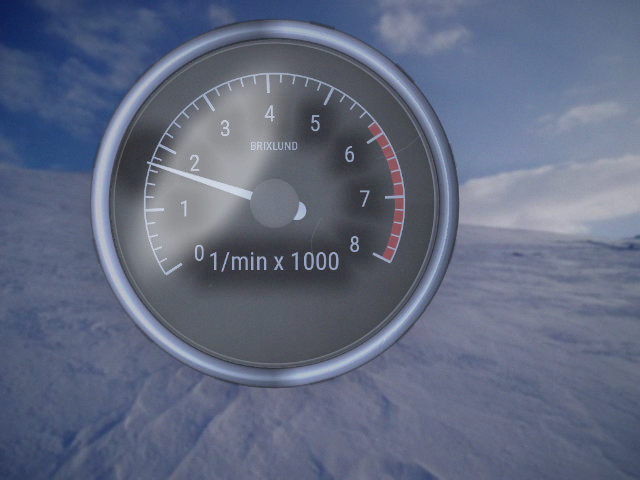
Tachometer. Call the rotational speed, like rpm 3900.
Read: rpm 1700
